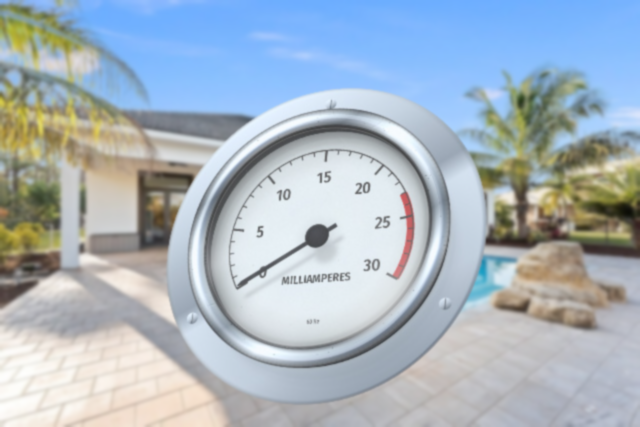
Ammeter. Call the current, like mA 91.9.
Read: mA 0
